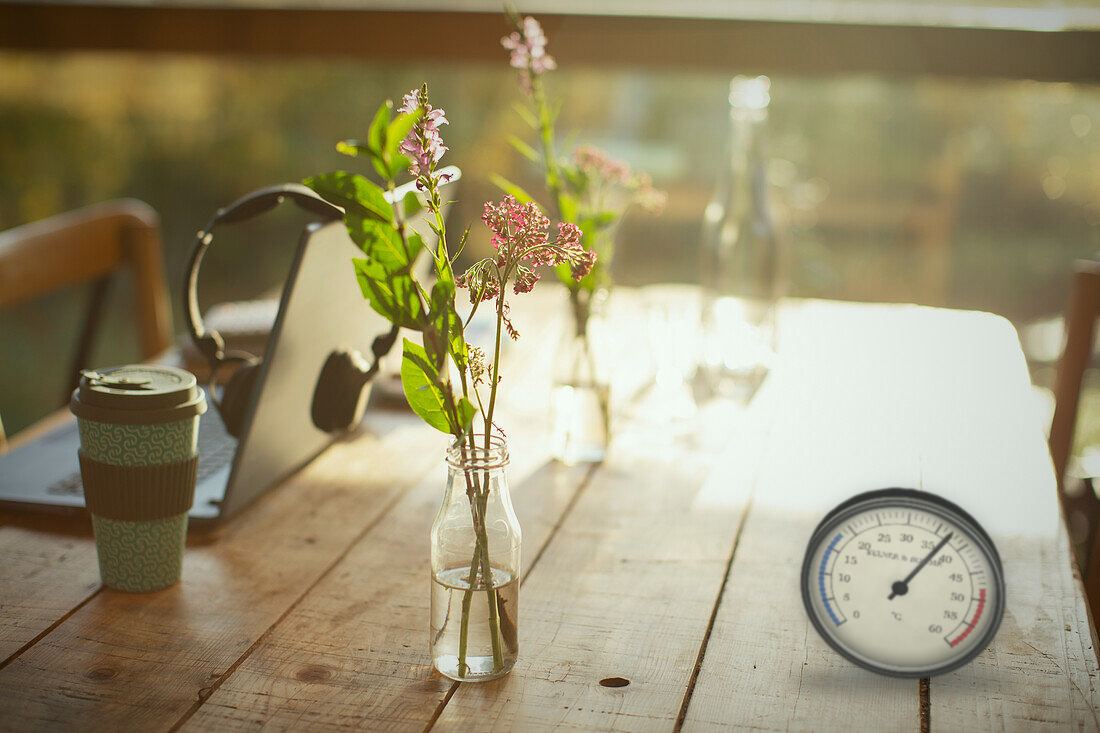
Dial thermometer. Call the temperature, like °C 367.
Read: °C 37
